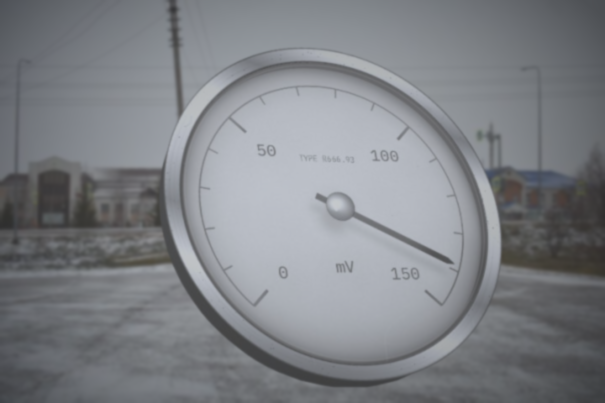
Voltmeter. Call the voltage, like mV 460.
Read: mV 140
